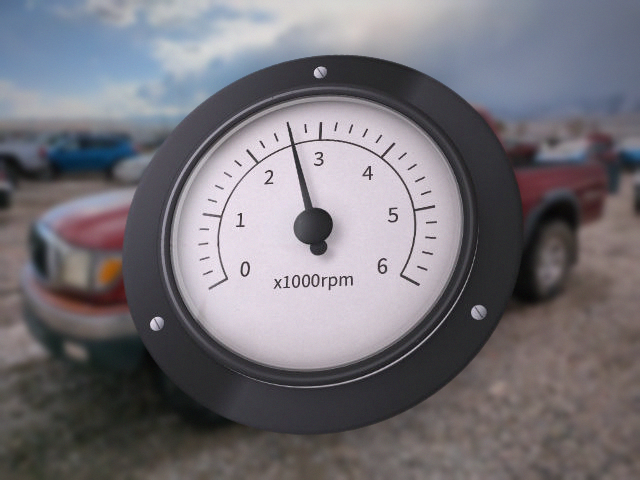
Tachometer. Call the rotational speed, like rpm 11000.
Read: rpm 2600
